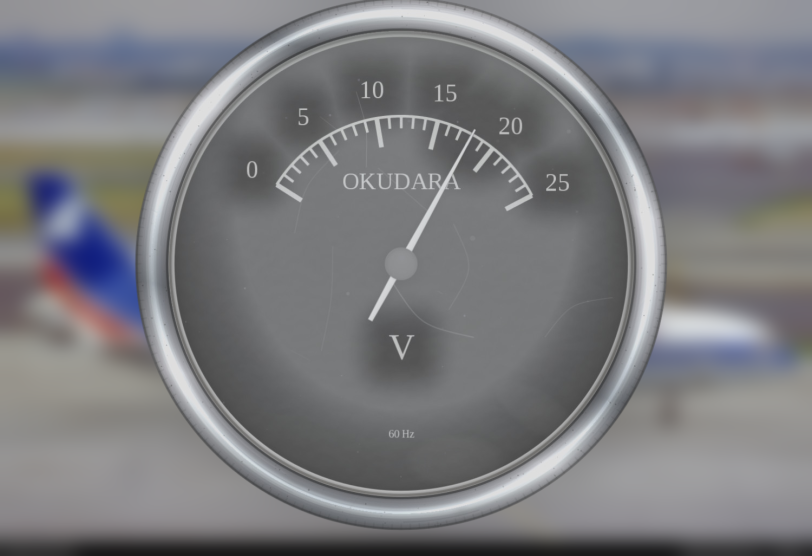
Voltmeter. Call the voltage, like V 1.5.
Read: V 18
